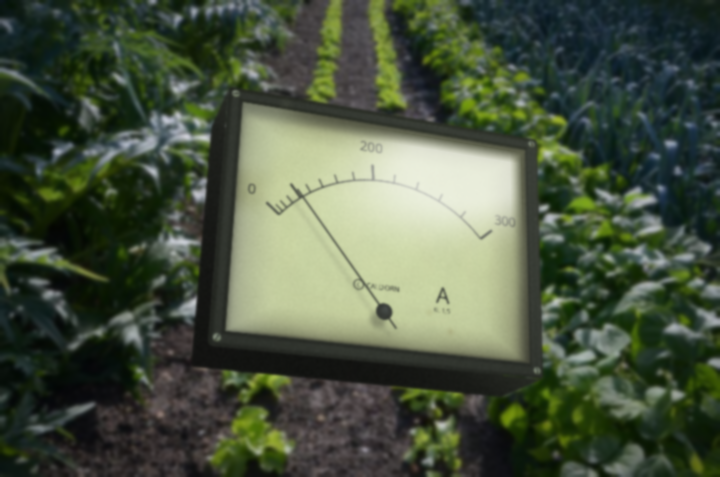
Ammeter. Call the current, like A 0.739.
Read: A 100
